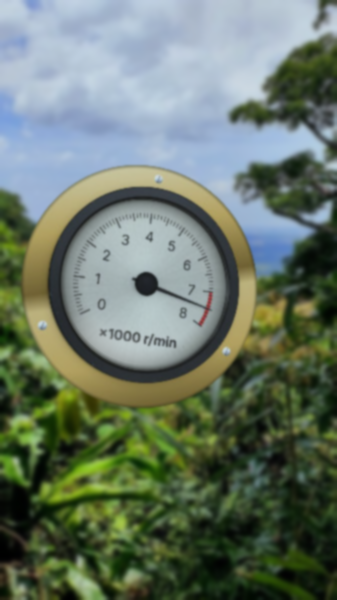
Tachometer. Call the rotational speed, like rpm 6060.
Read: rpm 7500
